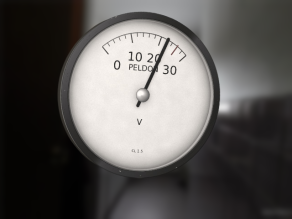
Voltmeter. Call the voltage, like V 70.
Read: V 22
